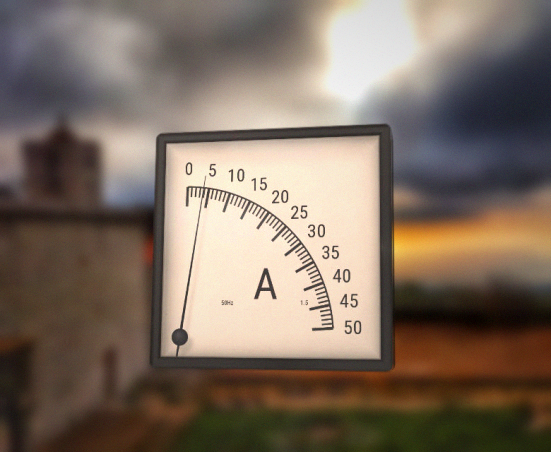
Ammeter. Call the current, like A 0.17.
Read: A 4
